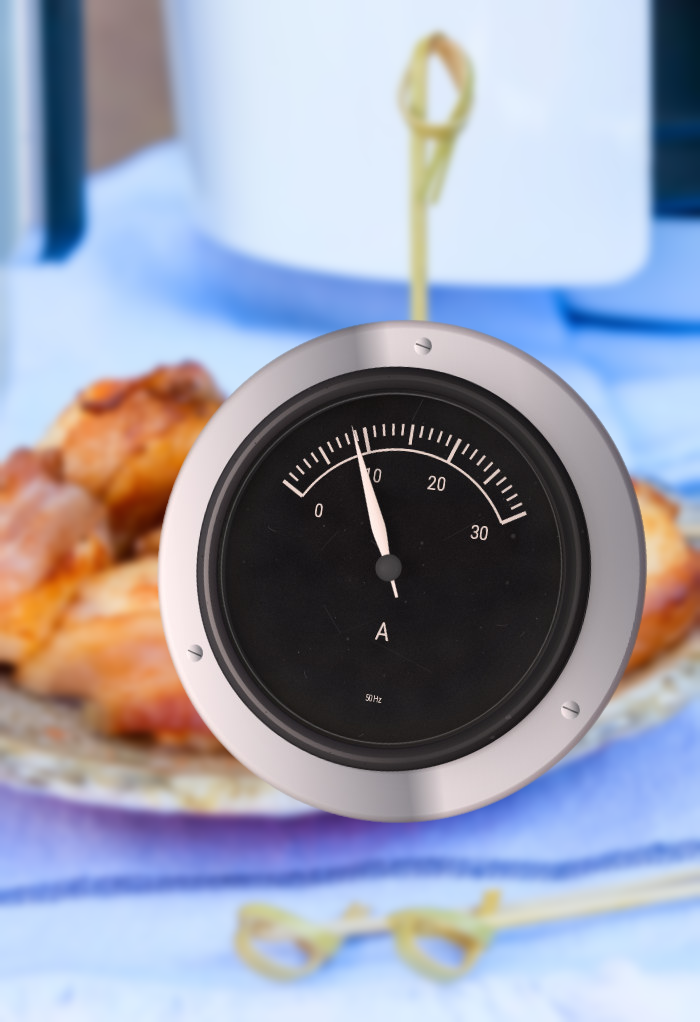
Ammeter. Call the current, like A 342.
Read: A 9
